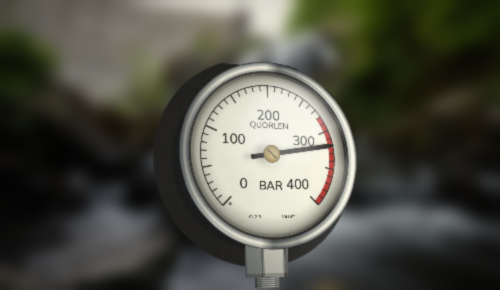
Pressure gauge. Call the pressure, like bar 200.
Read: bar 320
